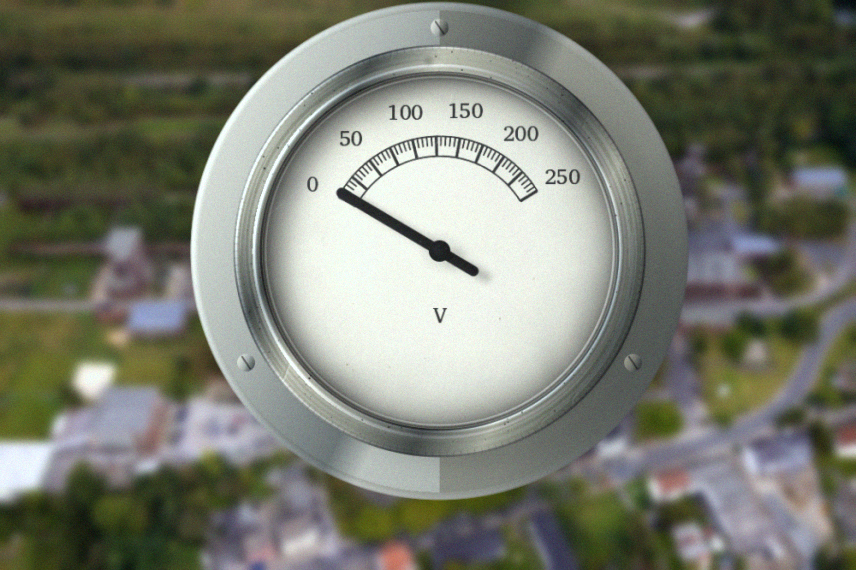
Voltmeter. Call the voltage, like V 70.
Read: V 5
